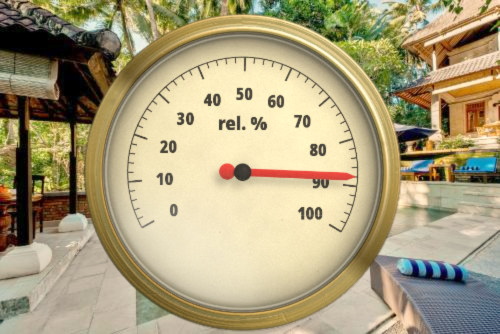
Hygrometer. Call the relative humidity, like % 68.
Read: % 88
